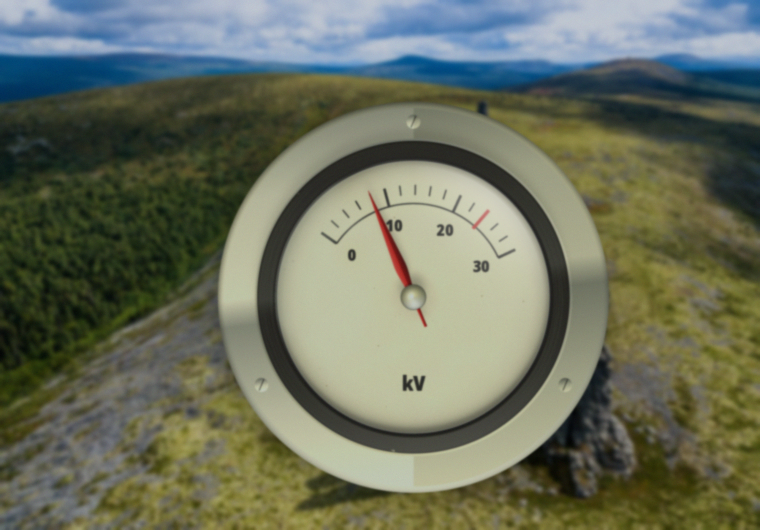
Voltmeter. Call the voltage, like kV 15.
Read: kV 8
